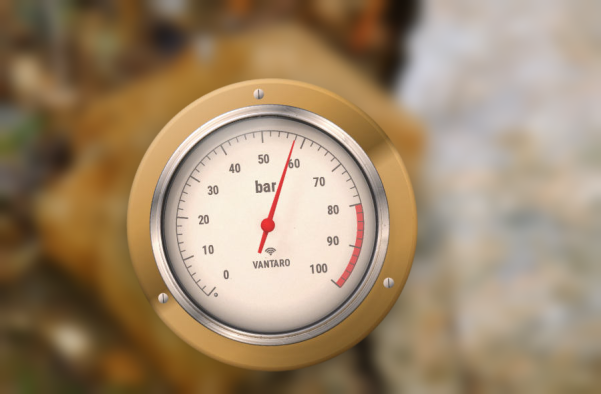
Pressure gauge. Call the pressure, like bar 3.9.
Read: bar 58
